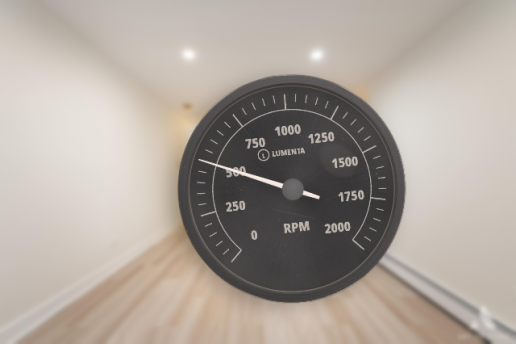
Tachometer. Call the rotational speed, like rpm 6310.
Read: rpm 500
